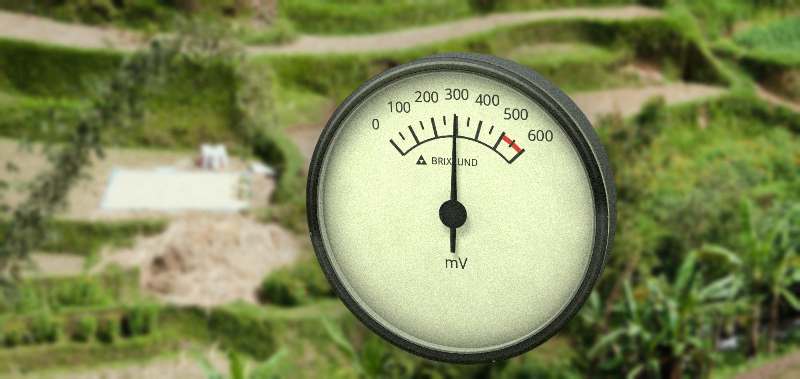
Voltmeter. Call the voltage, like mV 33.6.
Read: mV 300
